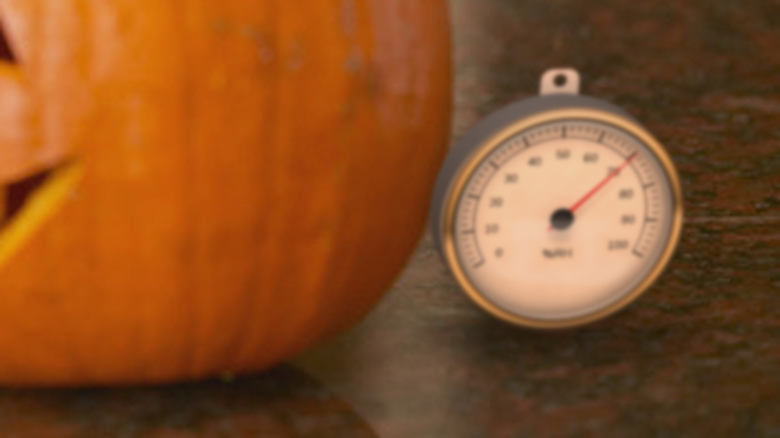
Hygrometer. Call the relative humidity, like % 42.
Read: % 70
